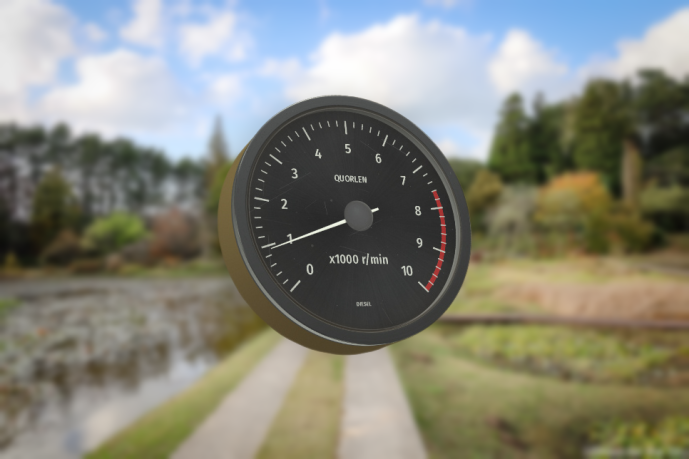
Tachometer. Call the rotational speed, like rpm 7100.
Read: rpm 900
